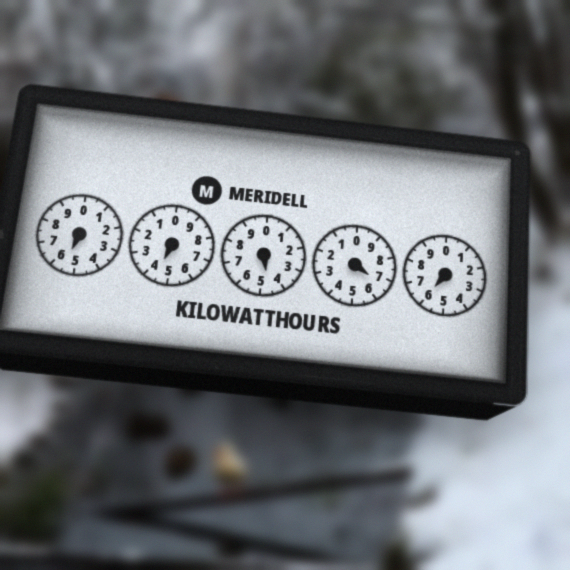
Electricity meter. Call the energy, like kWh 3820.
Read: kWh 54466
